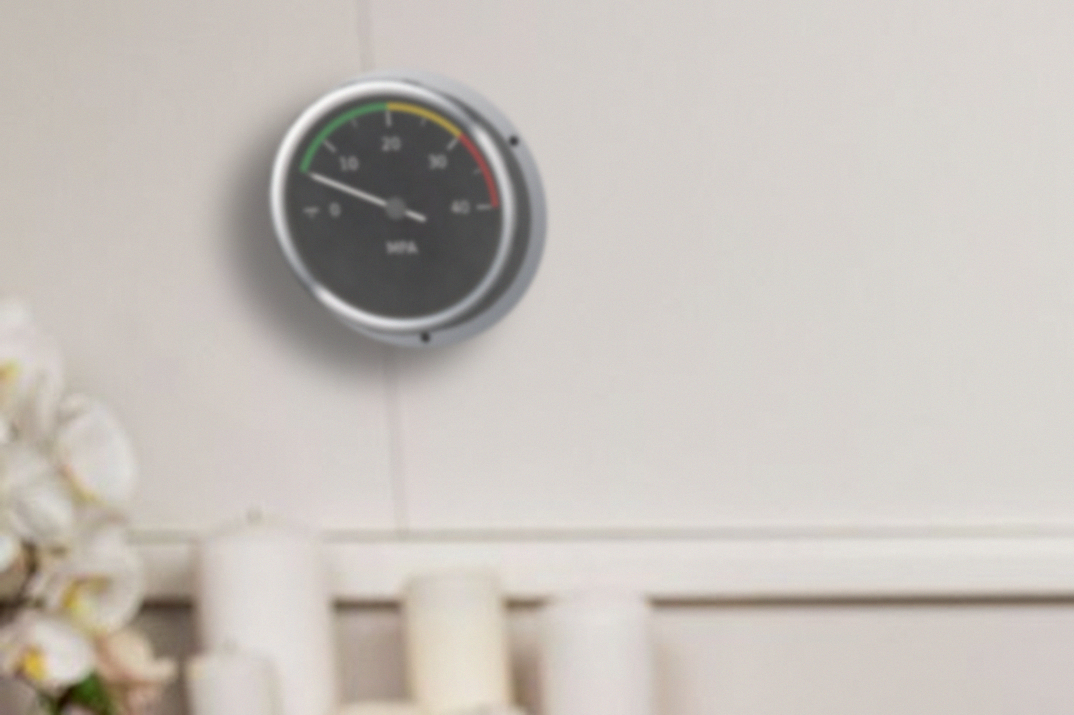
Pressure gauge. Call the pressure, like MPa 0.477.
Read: MPa 5
